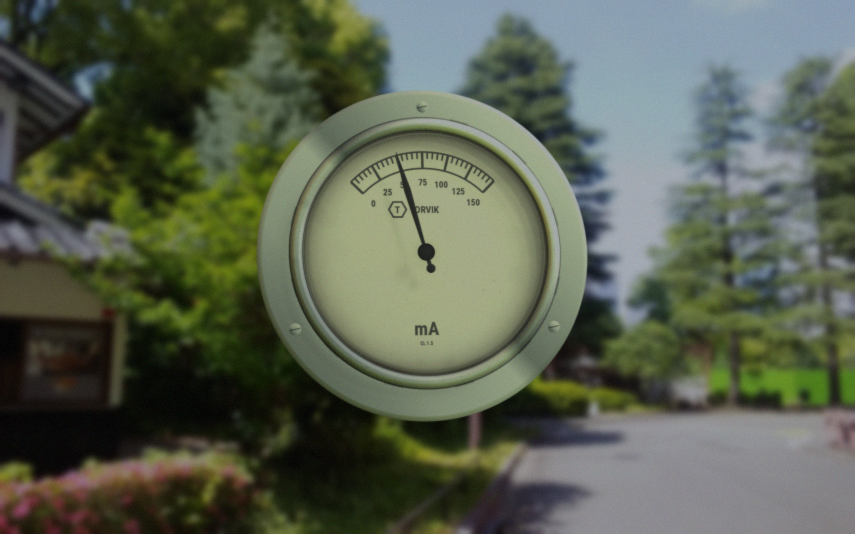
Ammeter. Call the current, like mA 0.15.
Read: mA 50
